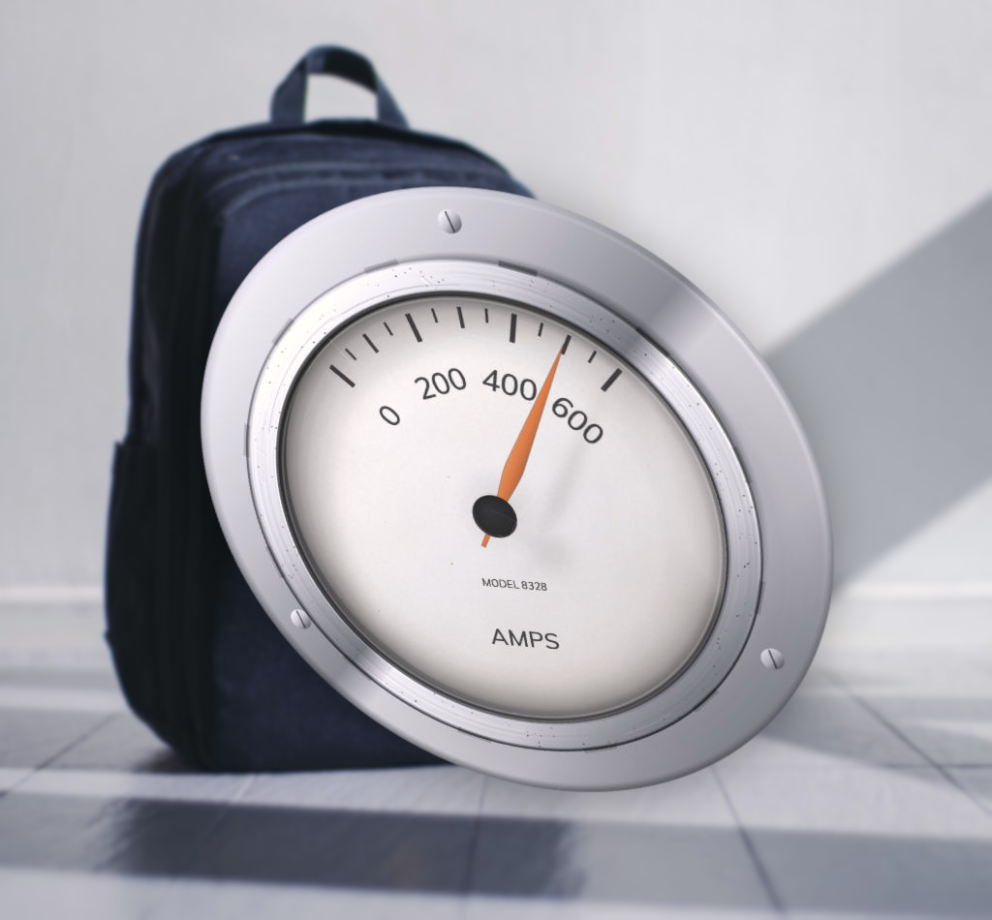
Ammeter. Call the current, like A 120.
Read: A 500
